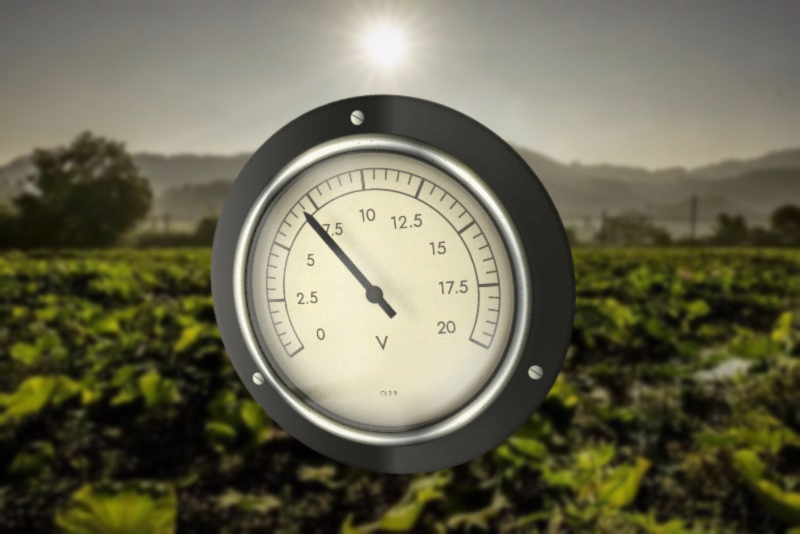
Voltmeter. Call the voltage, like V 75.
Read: V 7
